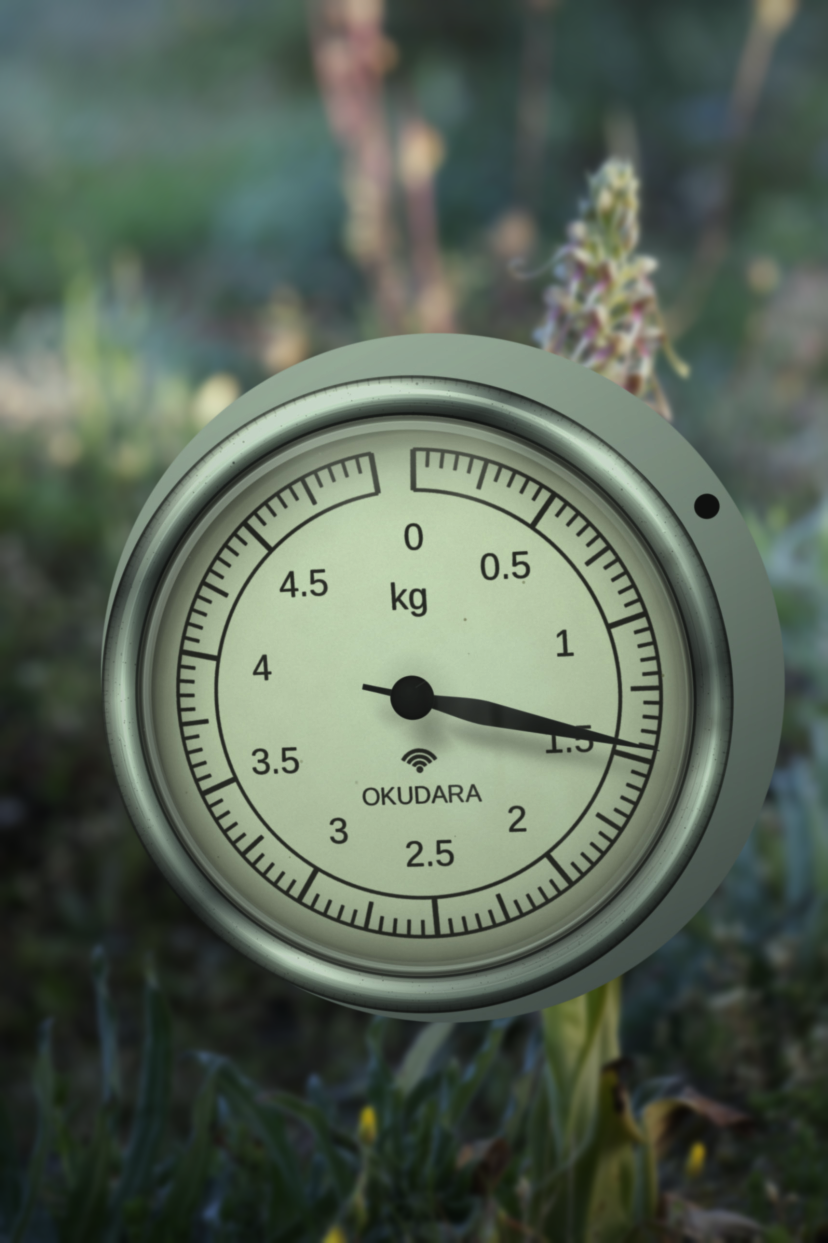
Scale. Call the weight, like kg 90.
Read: kg 1.45
